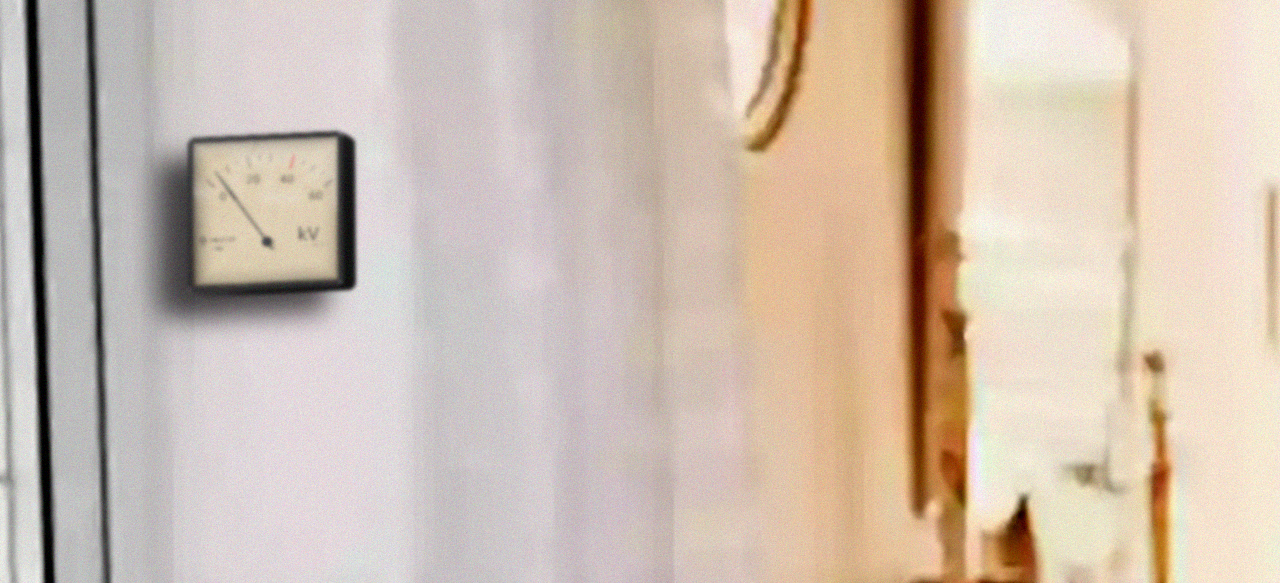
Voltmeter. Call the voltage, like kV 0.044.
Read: kV 5
